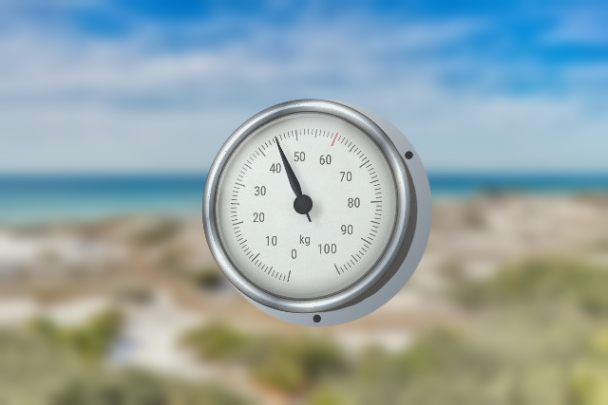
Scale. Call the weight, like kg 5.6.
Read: kg 45
